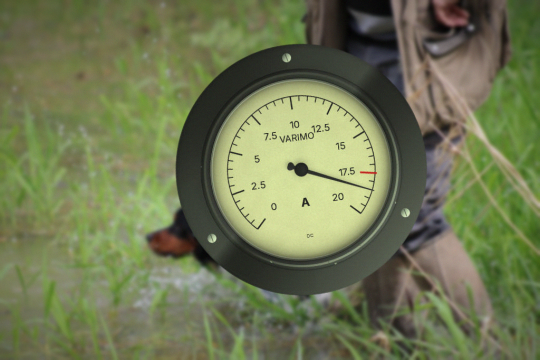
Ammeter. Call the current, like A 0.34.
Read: A 18.5
